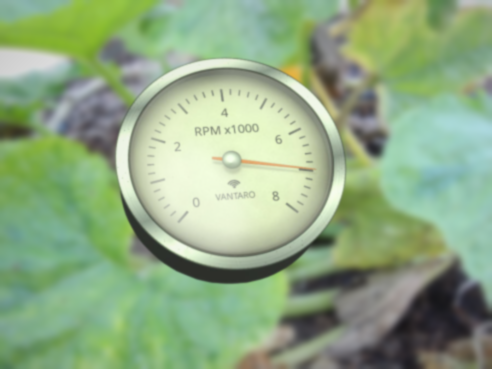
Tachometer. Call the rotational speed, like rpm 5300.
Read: rpm 7000
